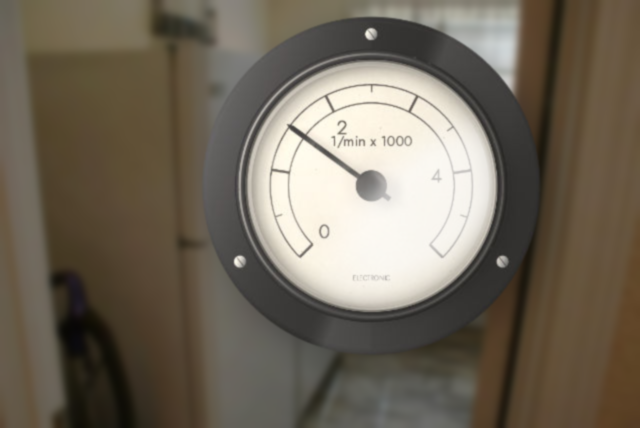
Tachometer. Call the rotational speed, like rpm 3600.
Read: rpm 1500
